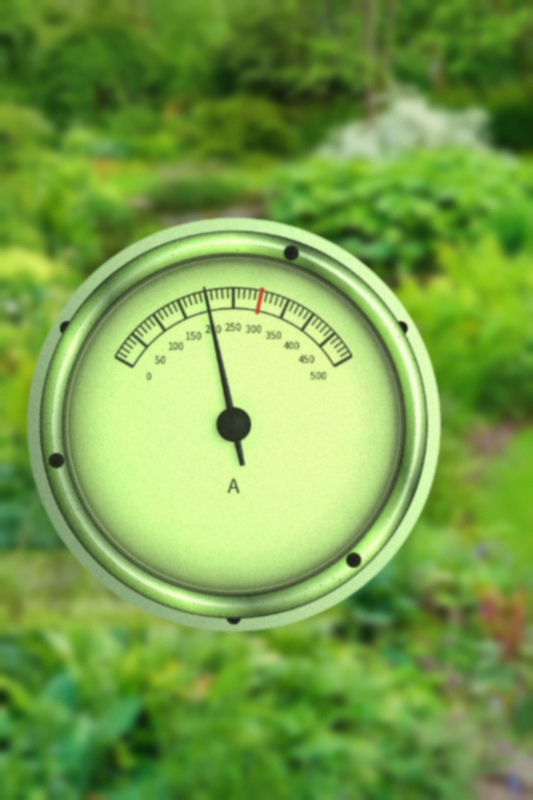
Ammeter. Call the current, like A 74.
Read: A 200
